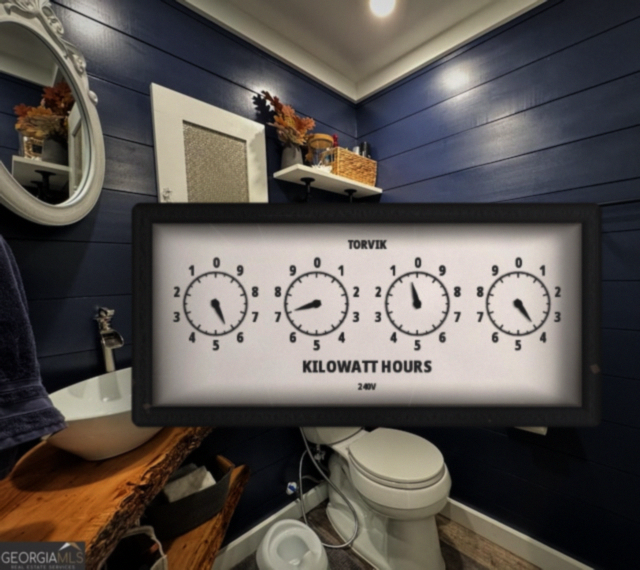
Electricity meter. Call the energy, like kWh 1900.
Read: kWh 5704
